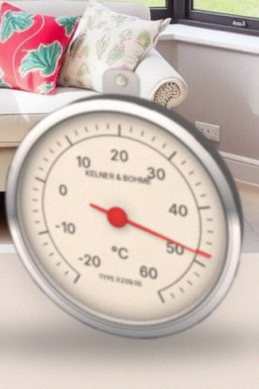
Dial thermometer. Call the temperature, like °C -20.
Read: °C 48
